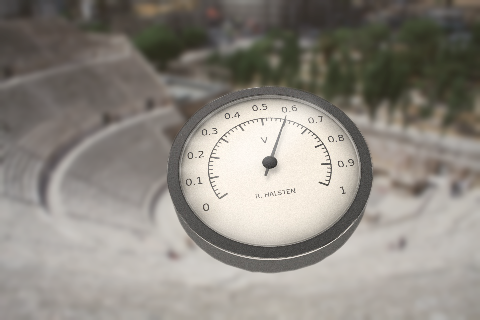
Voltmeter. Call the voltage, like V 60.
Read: V 0.6
